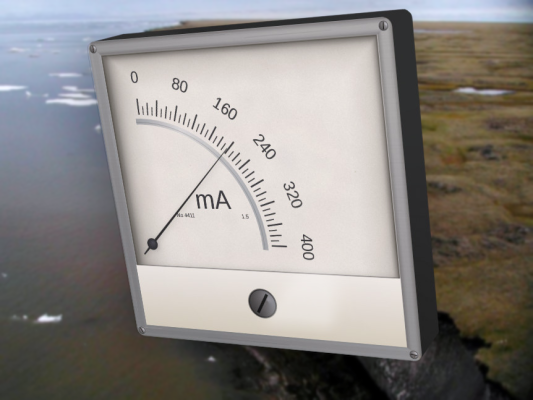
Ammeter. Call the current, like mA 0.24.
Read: mA 200
